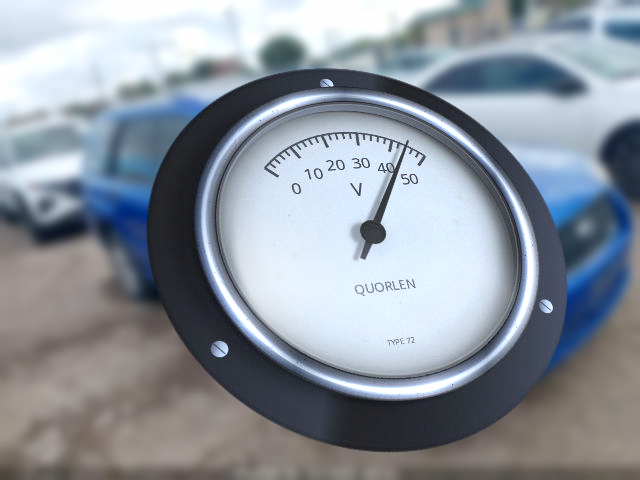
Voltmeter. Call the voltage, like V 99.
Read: V 44
